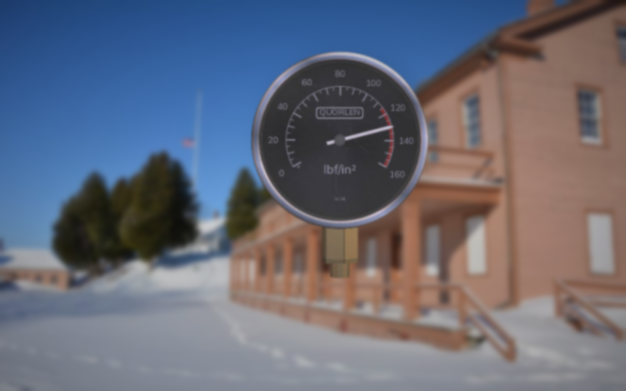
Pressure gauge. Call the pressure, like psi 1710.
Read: psi 130
